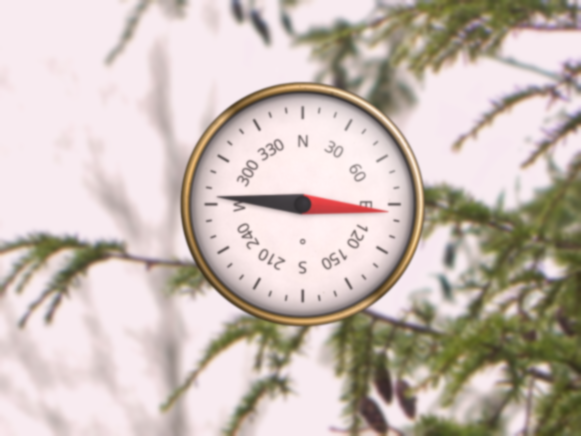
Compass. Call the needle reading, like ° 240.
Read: ° 95
